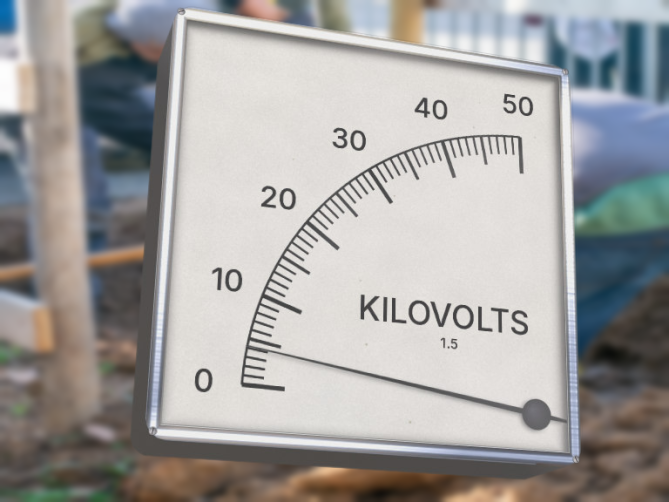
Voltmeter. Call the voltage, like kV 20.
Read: kV 4
